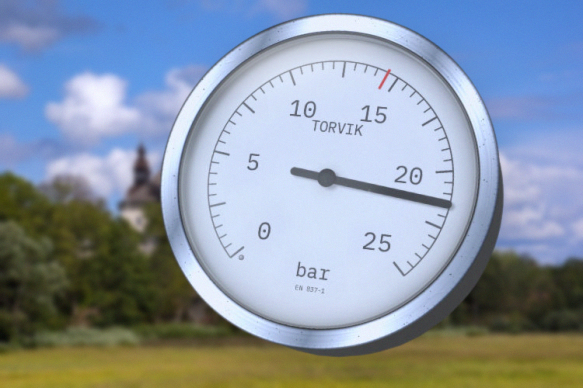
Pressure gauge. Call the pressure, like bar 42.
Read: bar 21.5
